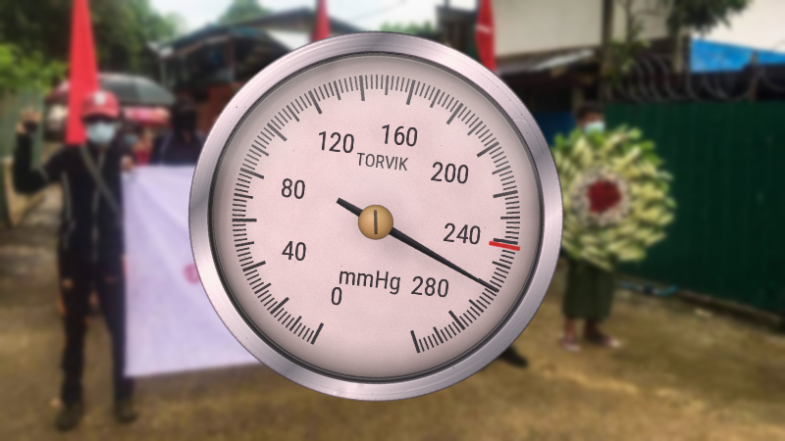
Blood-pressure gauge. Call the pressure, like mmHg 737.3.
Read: mmHg 260
